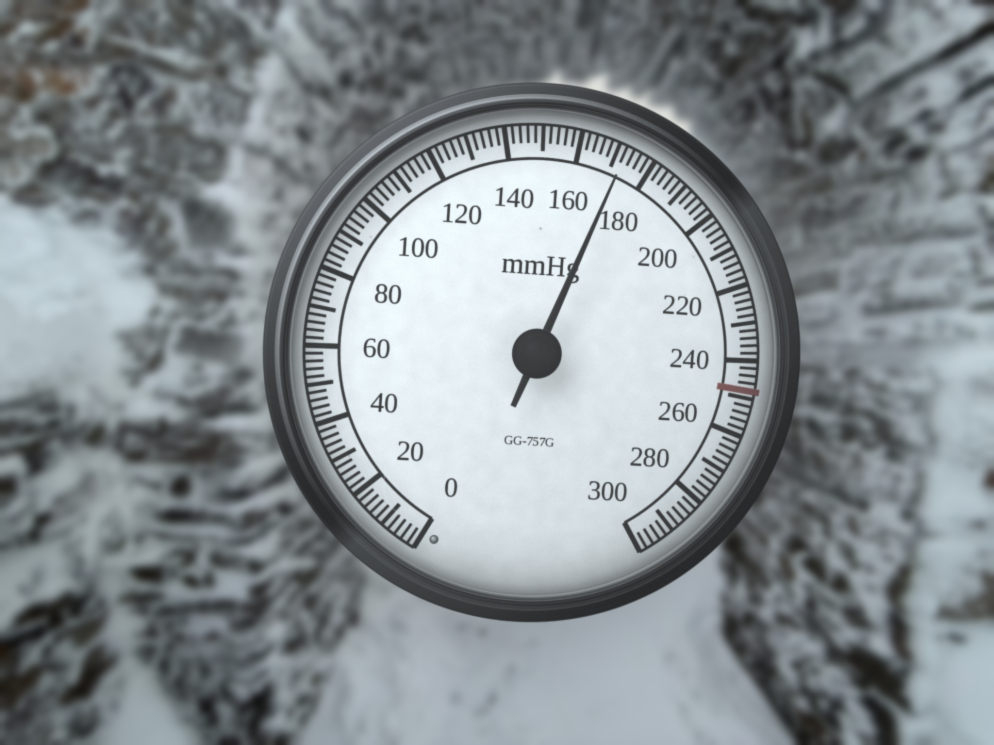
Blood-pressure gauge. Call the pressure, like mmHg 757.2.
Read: mmHg 172
